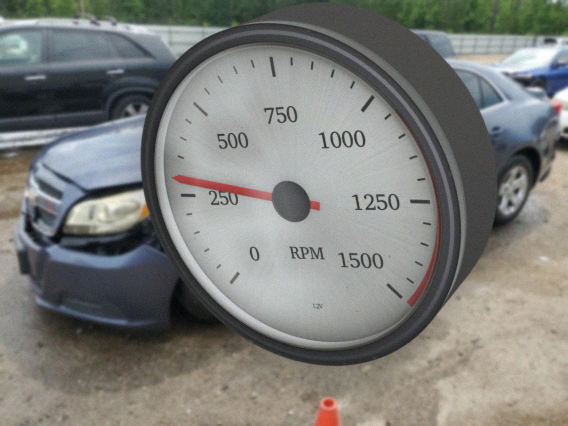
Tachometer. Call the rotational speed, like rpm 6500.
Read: rpm 300
